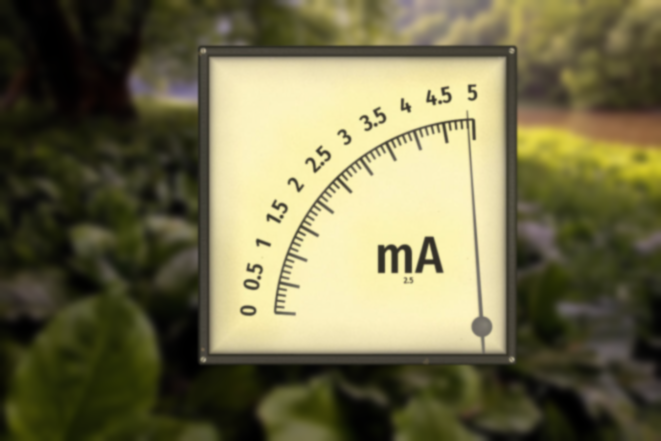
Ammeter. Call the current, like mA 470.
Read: mA 4.9
